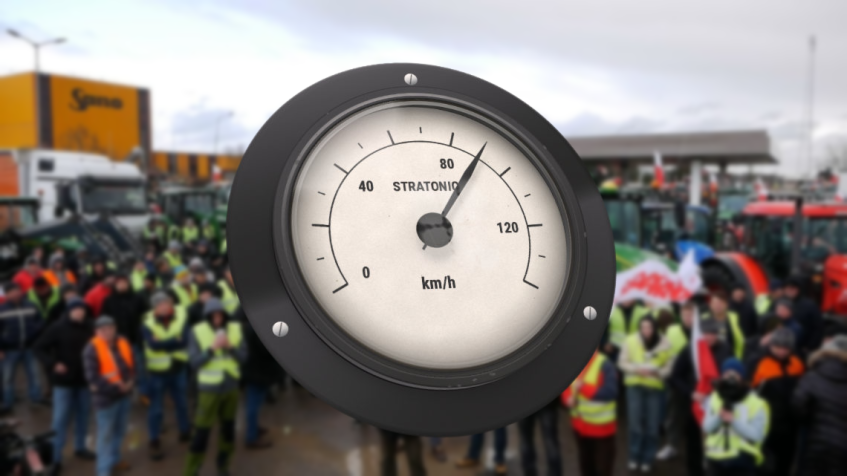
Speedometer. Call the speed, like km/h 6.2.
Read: km/h 90
